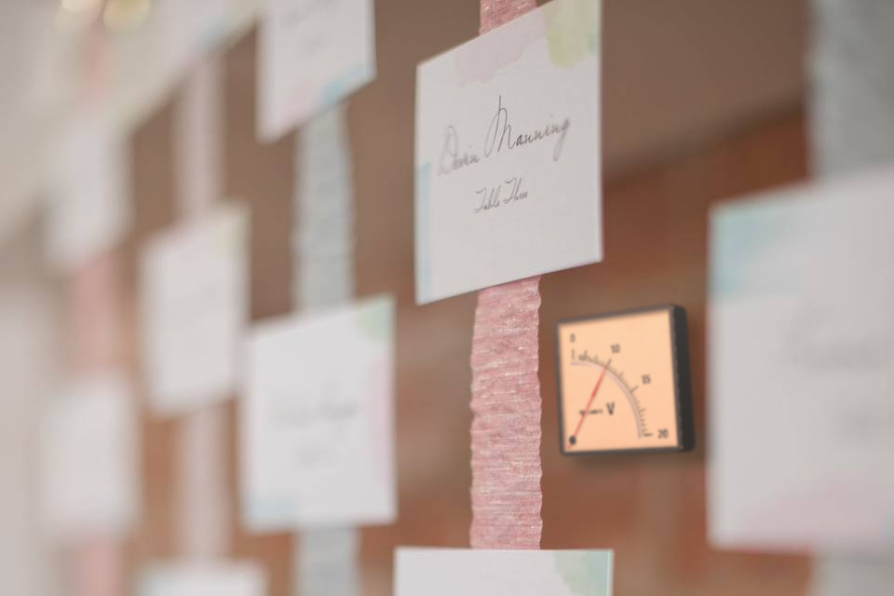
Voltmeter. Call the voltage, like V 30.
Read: V 10
